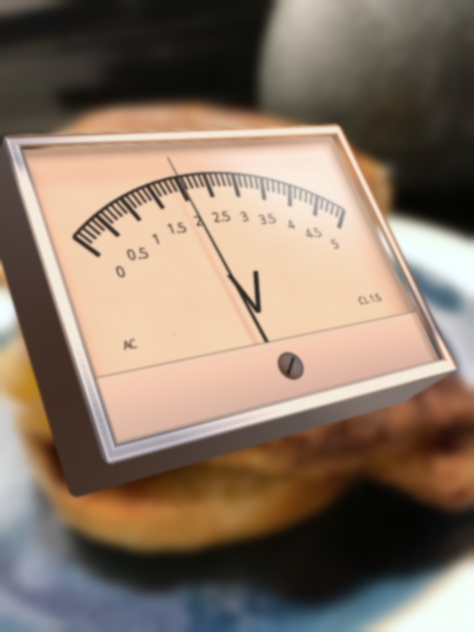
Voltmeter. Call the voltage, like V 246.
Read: V 2
